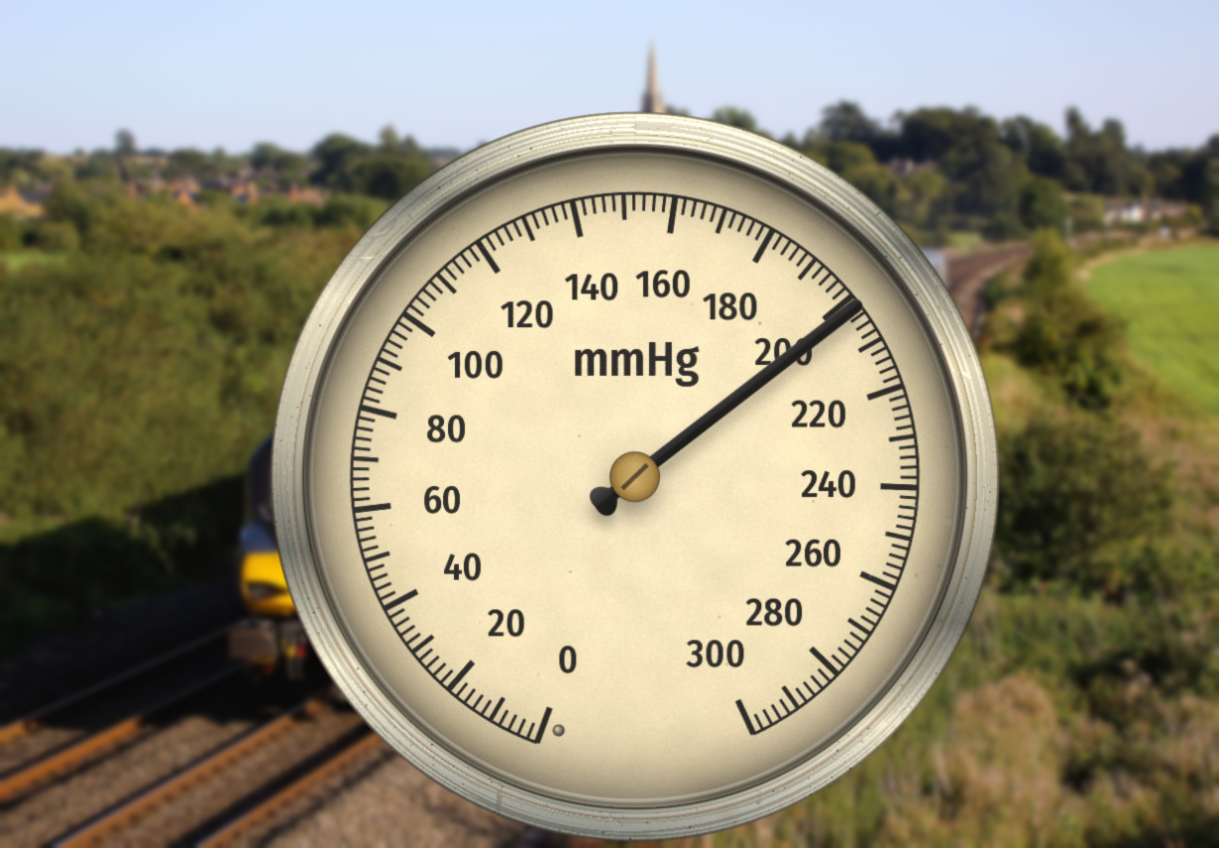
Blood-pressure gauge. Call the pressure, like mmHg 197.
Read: mmHg 202
